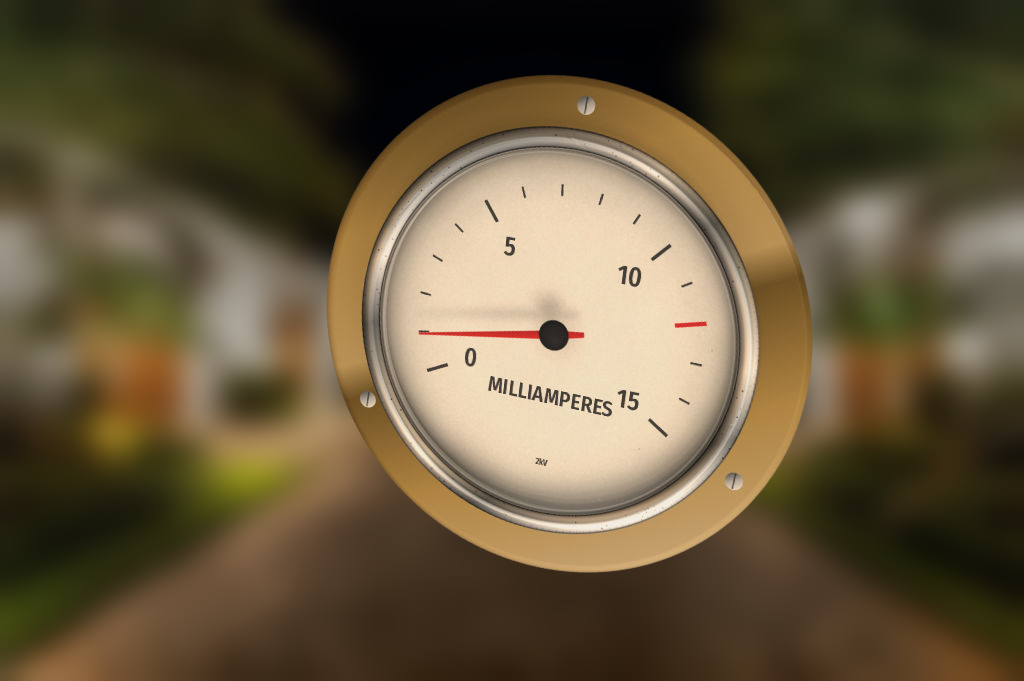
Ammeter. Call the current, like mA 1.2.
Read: mA 1
